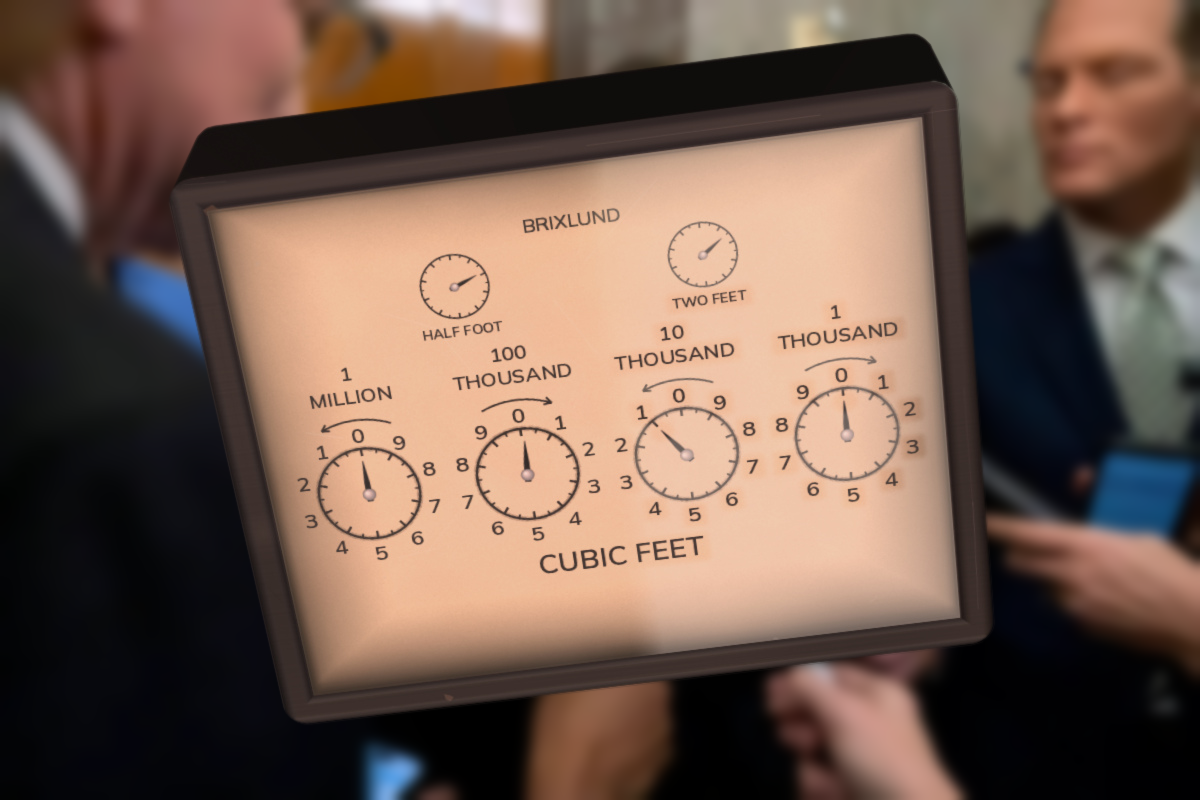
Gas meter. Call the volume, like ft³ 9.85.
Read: ft³ 1000
